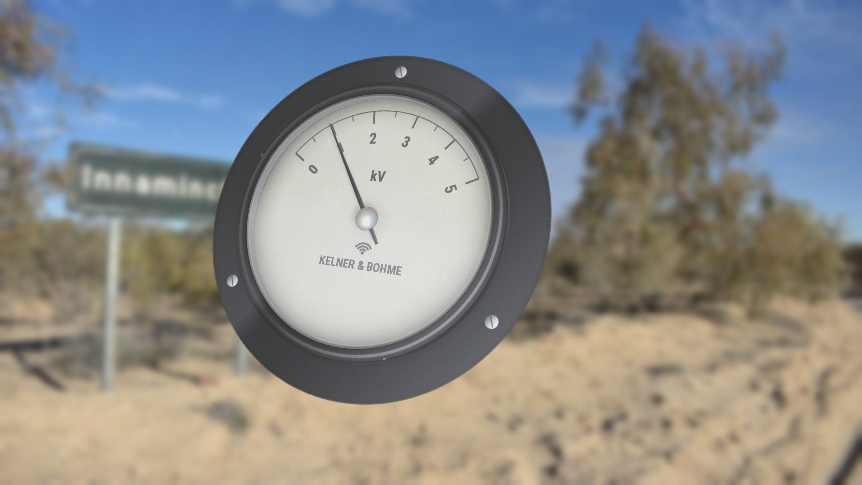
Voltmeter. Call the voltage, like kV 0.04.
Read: kV 1
